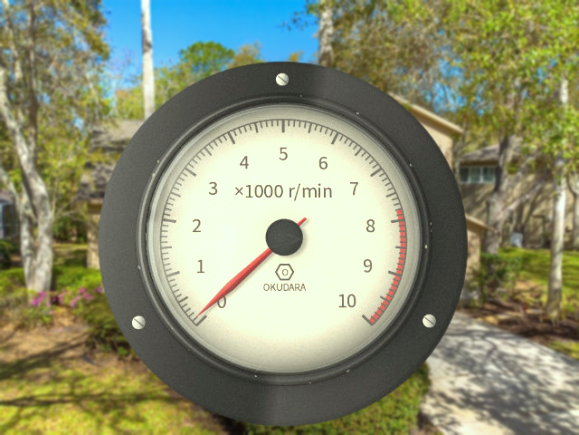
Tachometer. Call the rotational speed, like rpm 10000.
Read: rpm 100
